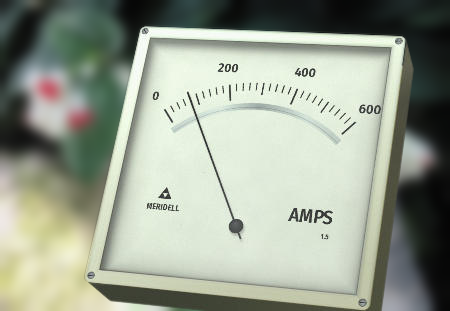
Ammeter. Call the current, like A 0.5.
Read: A 80
